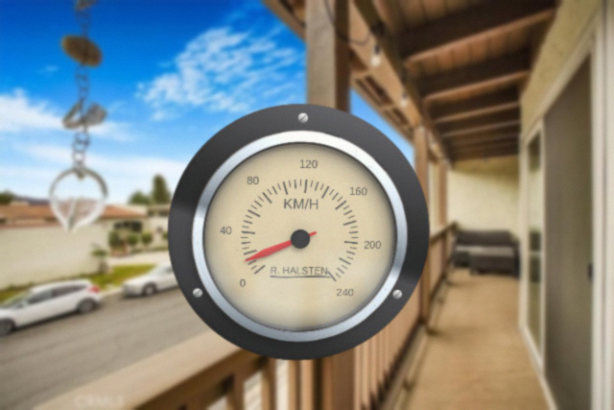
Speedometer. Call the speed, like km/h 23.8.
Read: km/h 15
